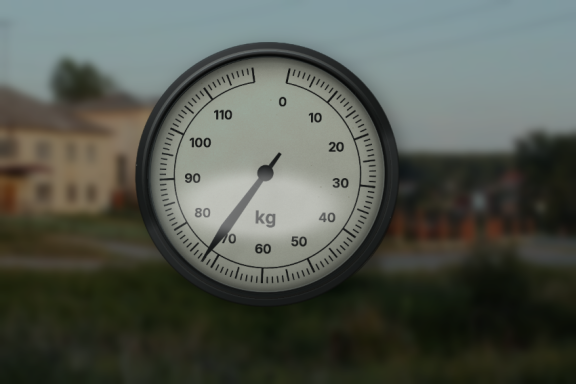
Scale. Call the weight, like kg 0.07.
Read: kg 72
